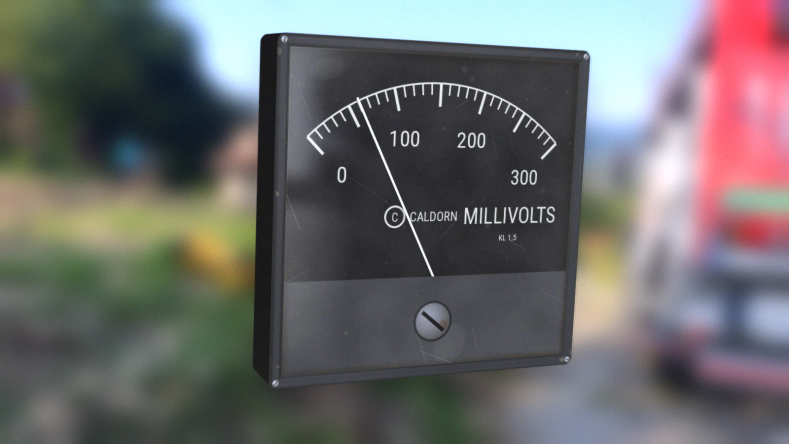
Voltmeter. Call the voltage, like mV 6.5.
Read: mV 60
